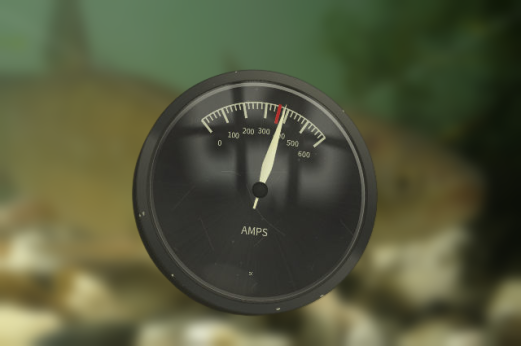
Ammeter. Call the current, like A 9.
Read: A 380
